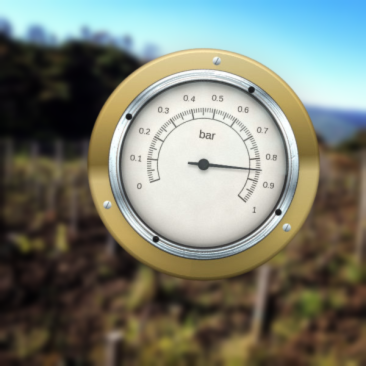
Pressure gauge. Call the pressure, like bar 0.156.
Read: bar 0.85
